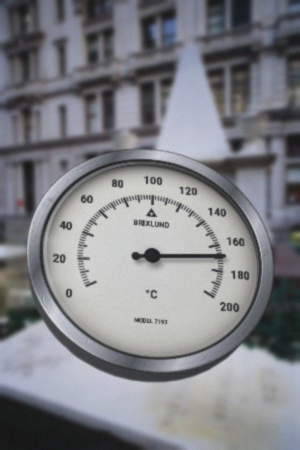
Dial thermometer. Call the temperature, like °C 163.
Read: °C 170
